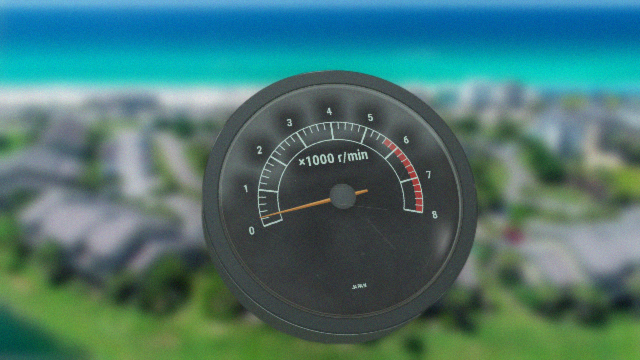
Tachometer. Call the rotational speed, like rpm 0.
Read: rpm 200
